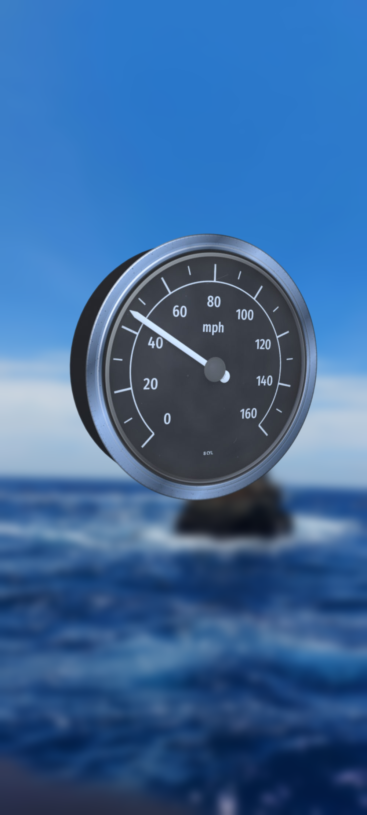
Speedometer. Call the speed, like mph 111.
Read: mph 45
